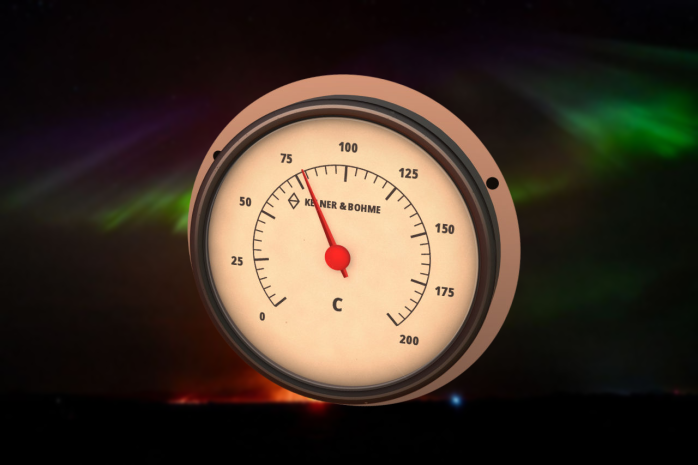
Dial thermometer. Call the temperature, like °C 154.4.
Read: °C 80
